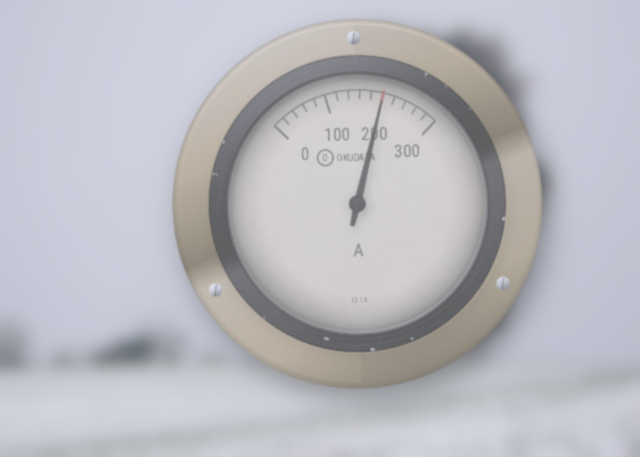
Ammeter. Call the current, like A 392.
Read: A 200
